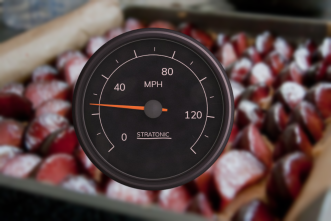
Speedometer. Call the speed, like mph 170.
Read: mph 25
